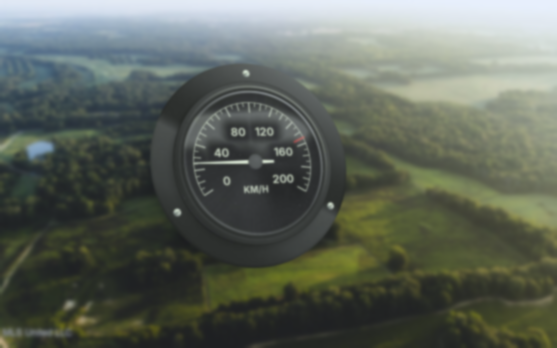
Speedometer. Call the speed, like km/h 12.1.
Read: km/h 25
